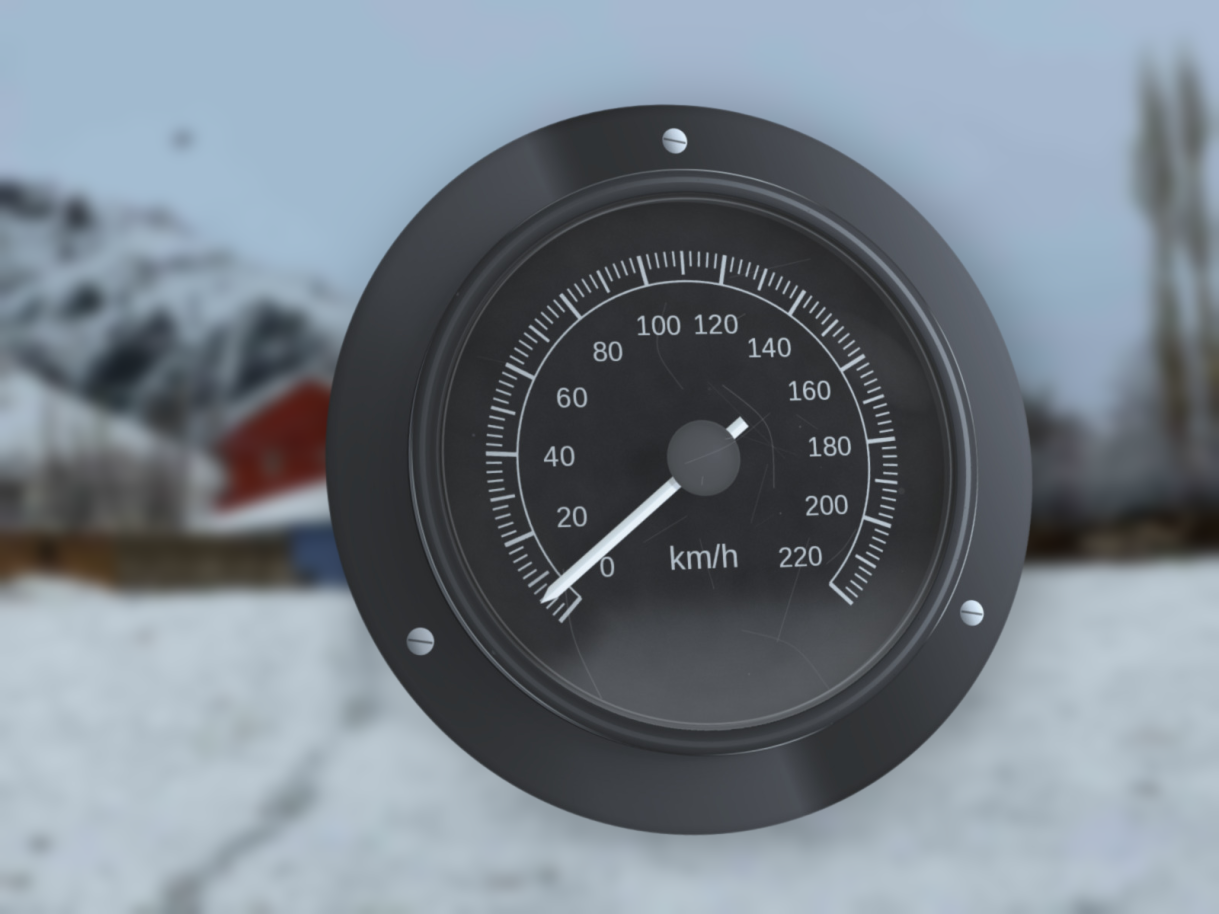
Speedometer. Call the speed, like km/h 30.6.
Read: km/h 6
